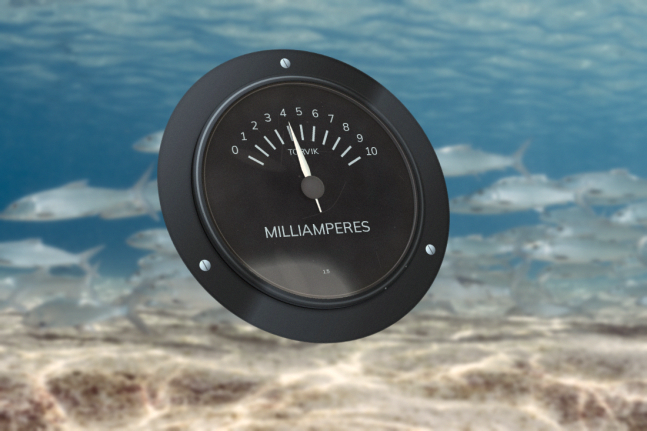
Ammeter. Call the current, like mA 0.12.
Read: mA 4
